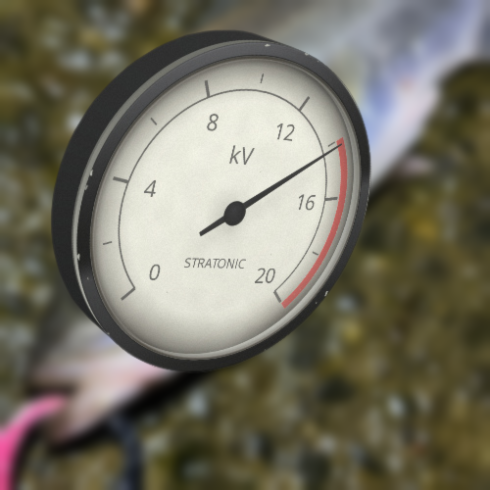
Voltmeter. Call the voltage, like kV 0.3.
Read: kV 14
